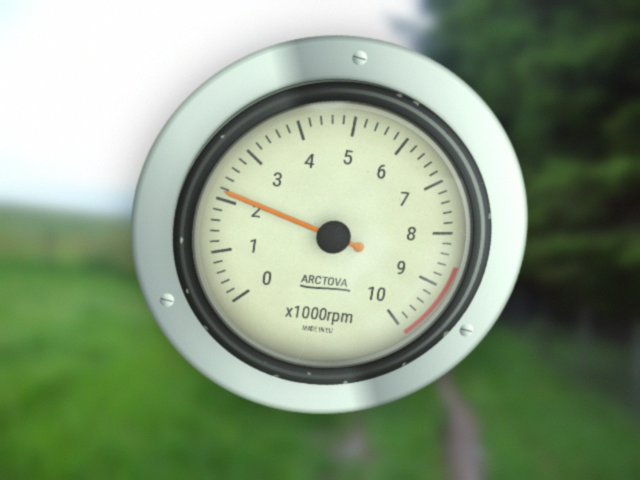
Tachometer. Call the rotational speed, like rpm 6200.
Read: rpm 2200
